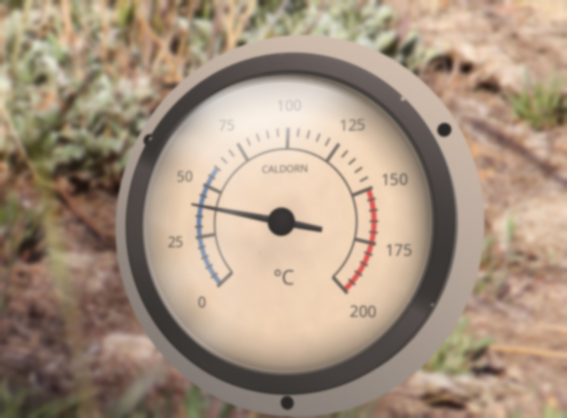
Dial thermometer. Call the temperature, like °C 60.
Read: °C 40
